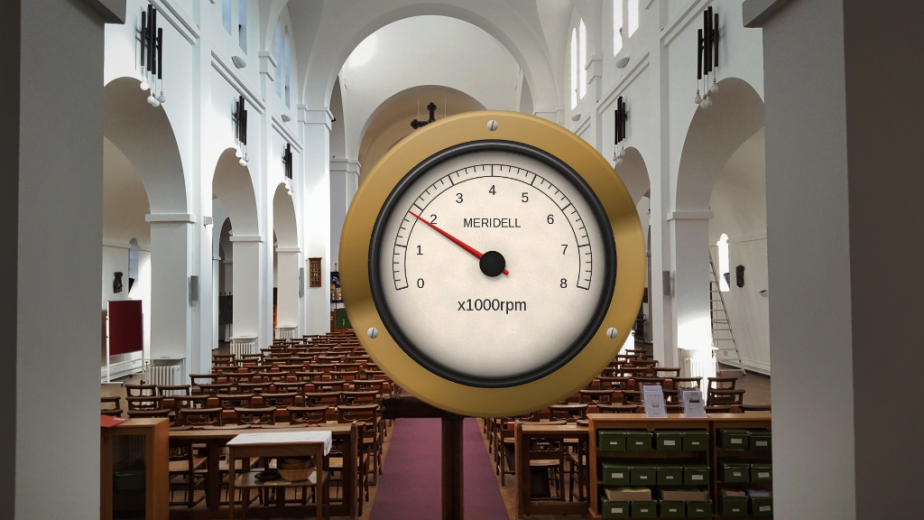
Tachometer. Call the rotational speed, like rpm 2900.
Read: rpm 1800
